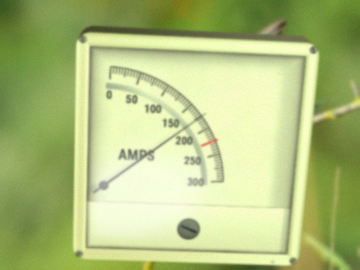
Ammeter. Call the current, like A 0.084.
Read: A 175
